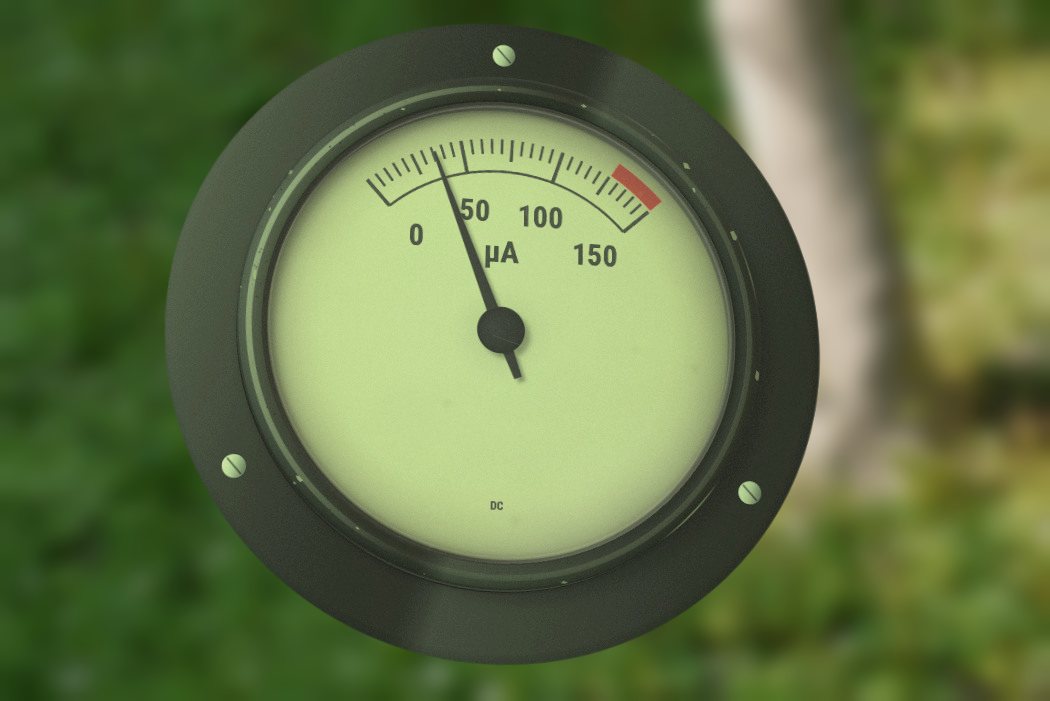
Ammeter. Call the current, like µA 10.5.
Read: µA 35
